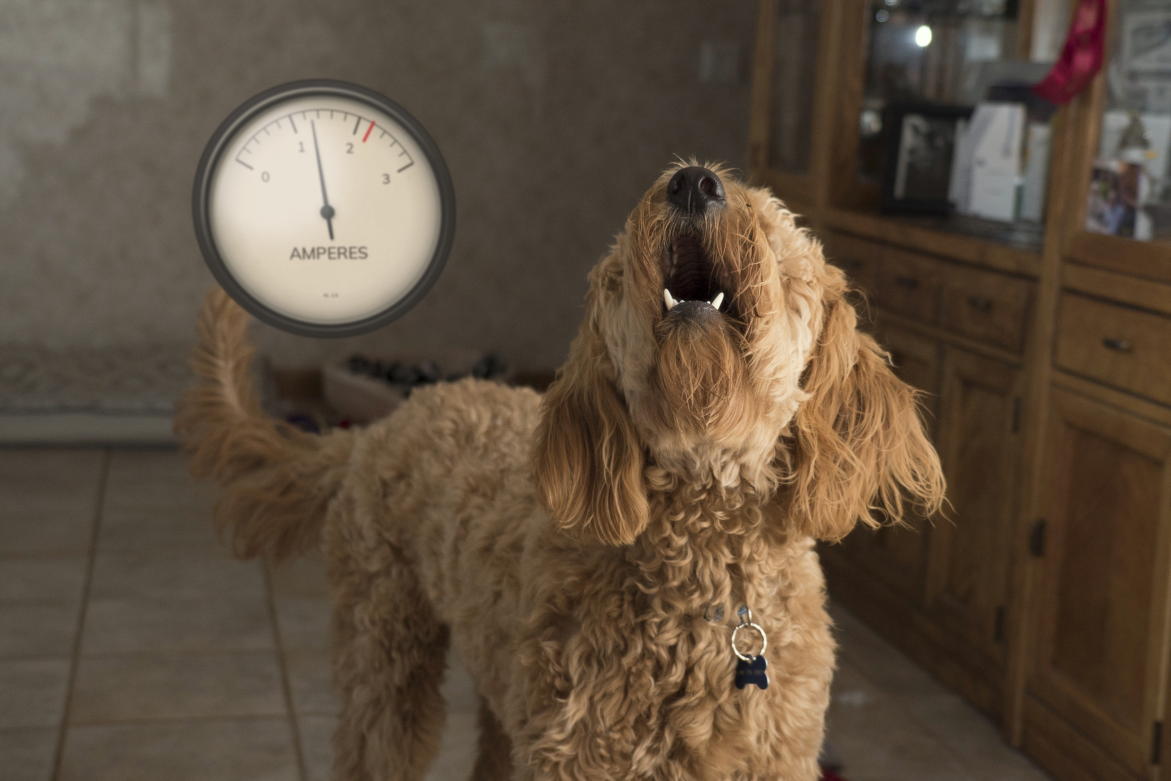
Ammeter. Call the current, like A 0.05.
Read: A 1.3
